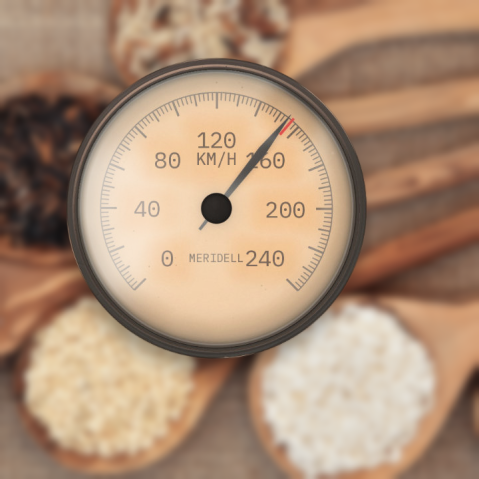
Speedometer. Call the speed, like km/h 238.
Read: km/h 154
